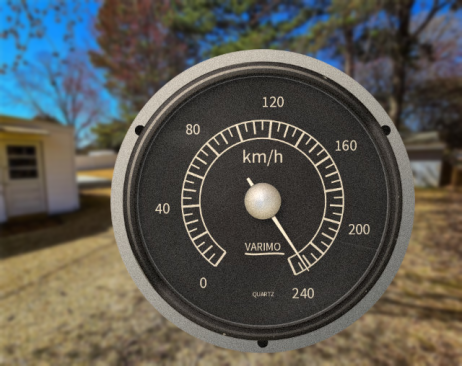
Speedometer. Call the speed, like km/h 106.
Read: km/h 232.5
